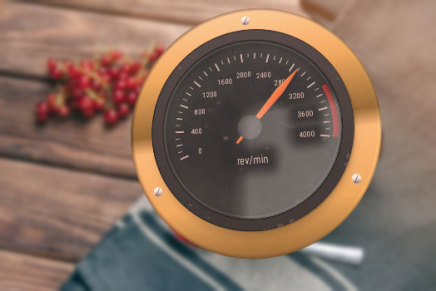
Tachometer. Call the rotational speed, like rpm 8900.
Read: rpm 2900
